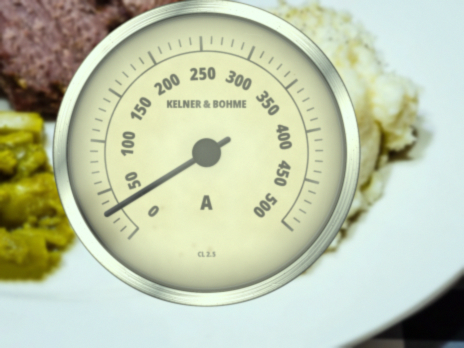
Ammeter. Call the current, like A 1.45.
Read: A 30
